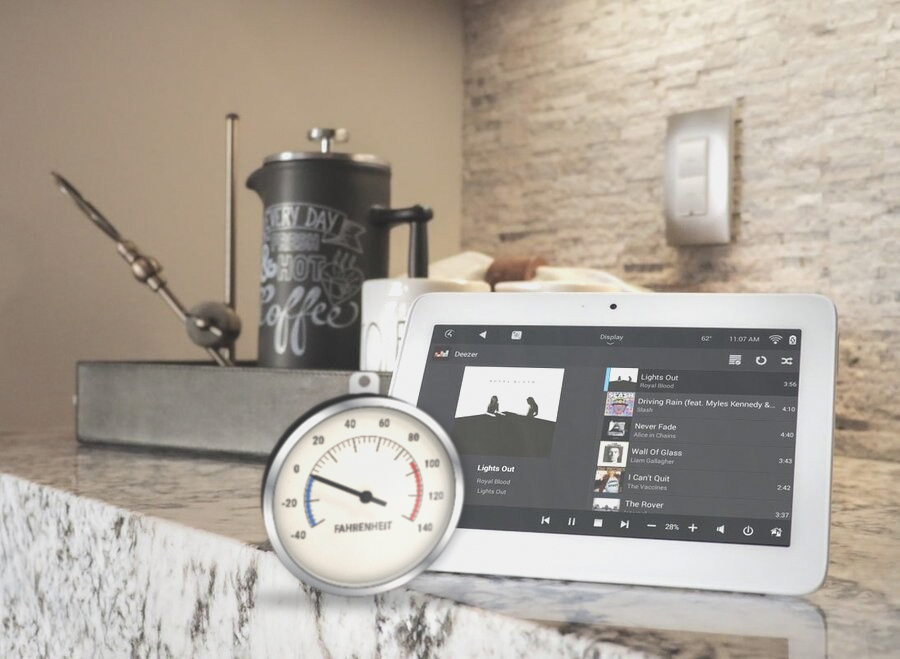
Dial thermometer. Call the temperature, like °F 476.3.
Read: °F 0
